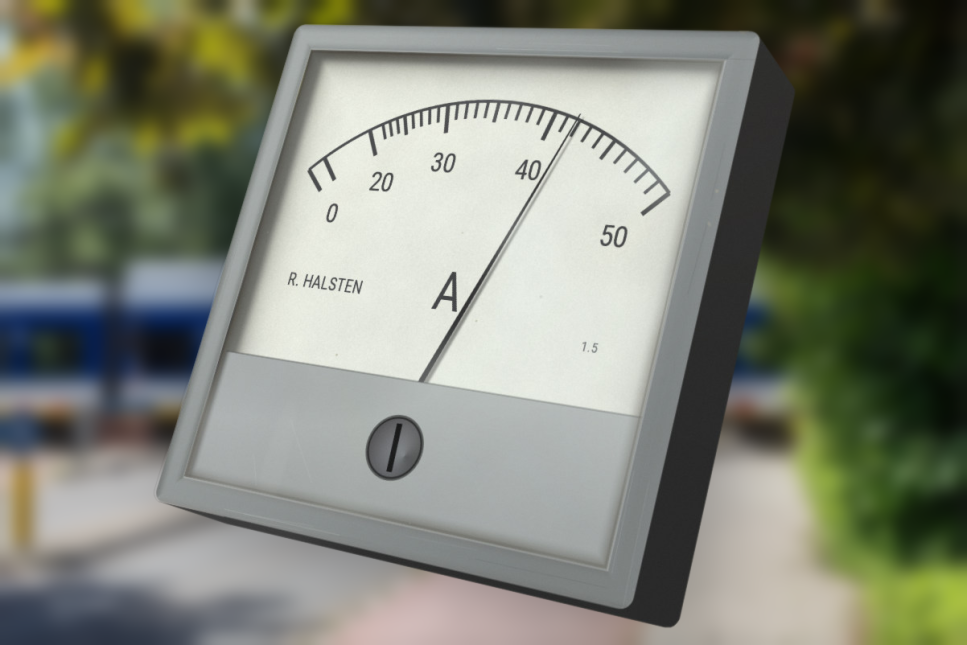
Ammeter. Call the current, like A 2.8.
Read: A 42
